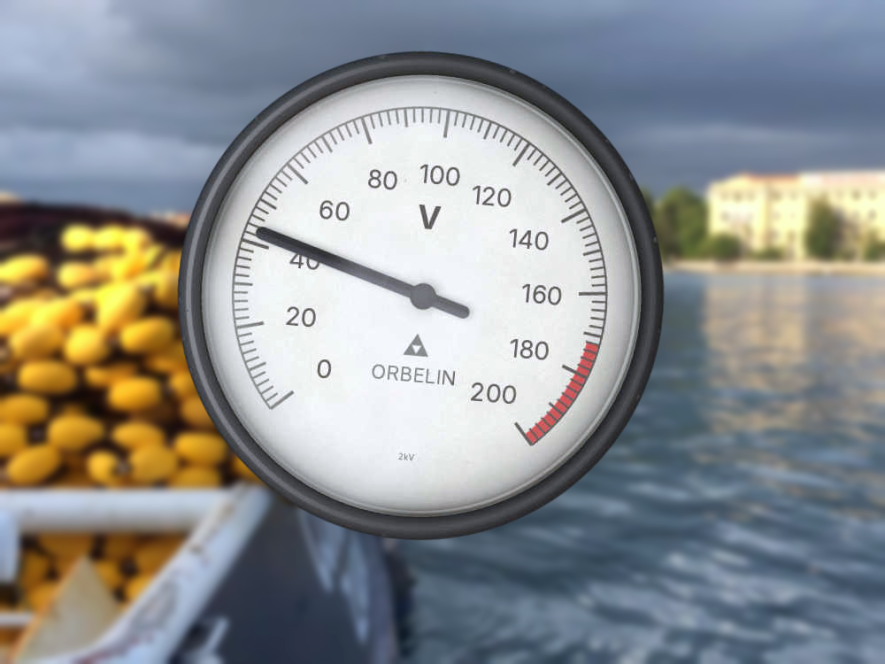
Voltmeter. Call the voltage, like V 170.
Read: V 43
